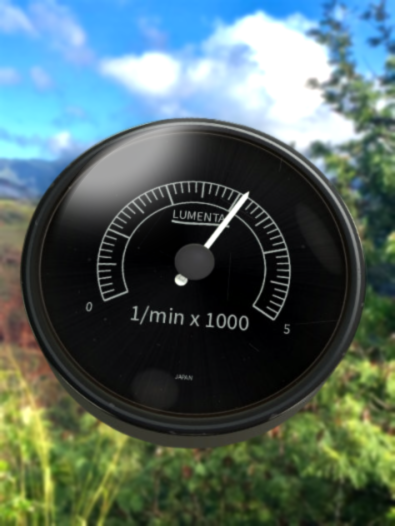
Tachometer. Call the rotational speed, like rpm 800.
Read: rpm 3100
